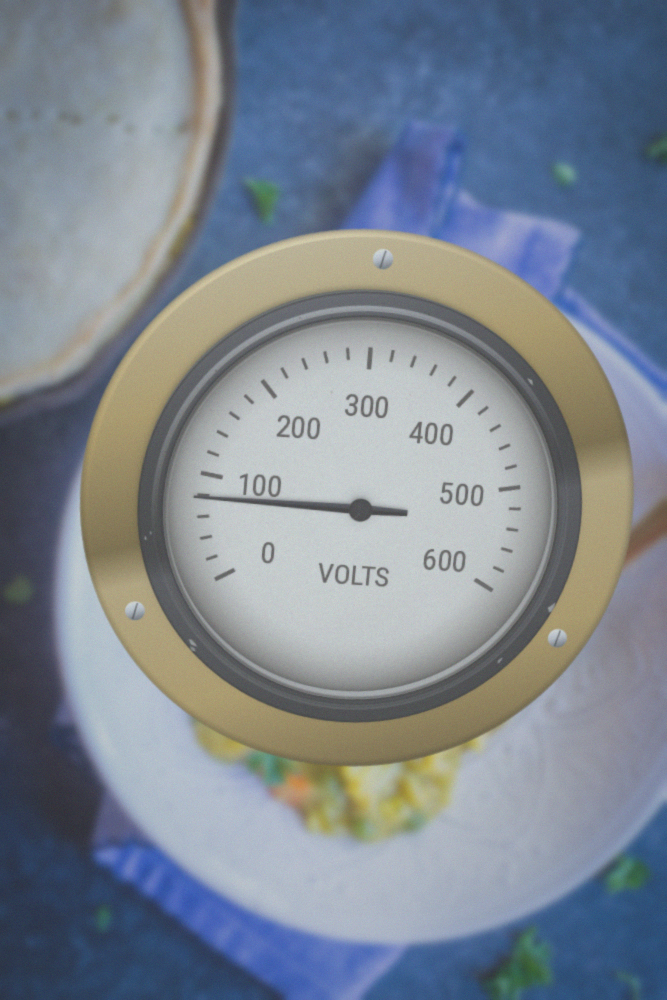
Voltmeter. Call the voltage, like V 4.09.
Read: V 80
